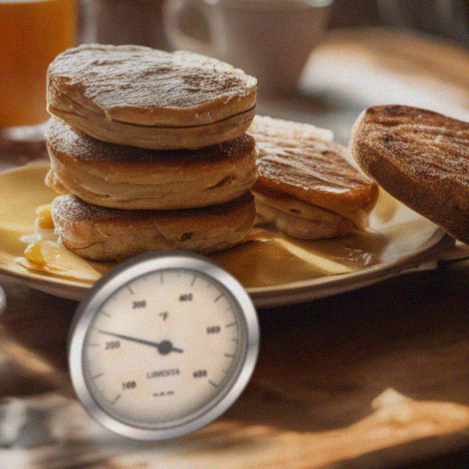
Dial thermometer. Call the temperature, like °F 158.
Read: °F 225
